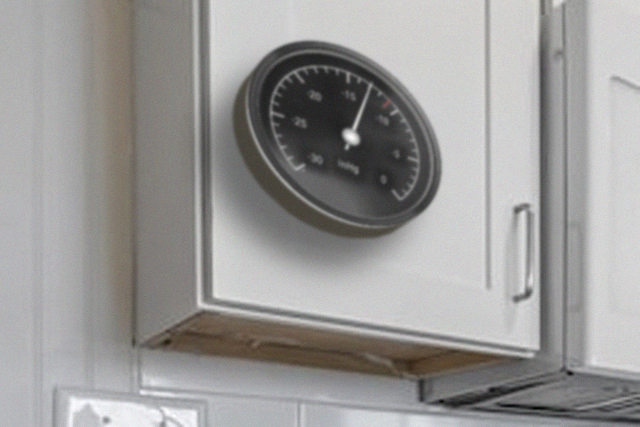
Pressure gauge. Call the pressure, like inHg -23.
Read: inHg -13
